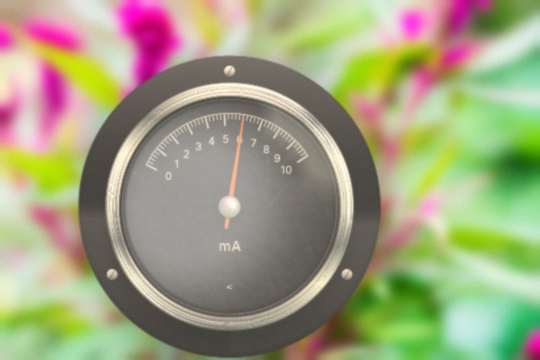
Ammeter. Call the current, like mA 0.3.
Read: mA 6
